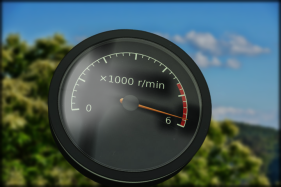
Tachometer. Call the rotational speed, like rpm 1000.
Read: rpm 5800
